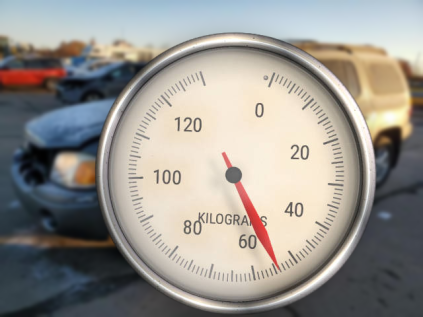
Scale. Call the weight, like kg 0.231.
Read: kg 54
